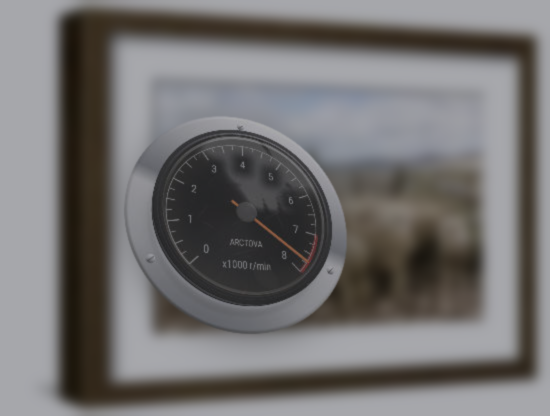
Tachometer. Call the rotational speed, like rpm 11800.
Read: rpm 7750
